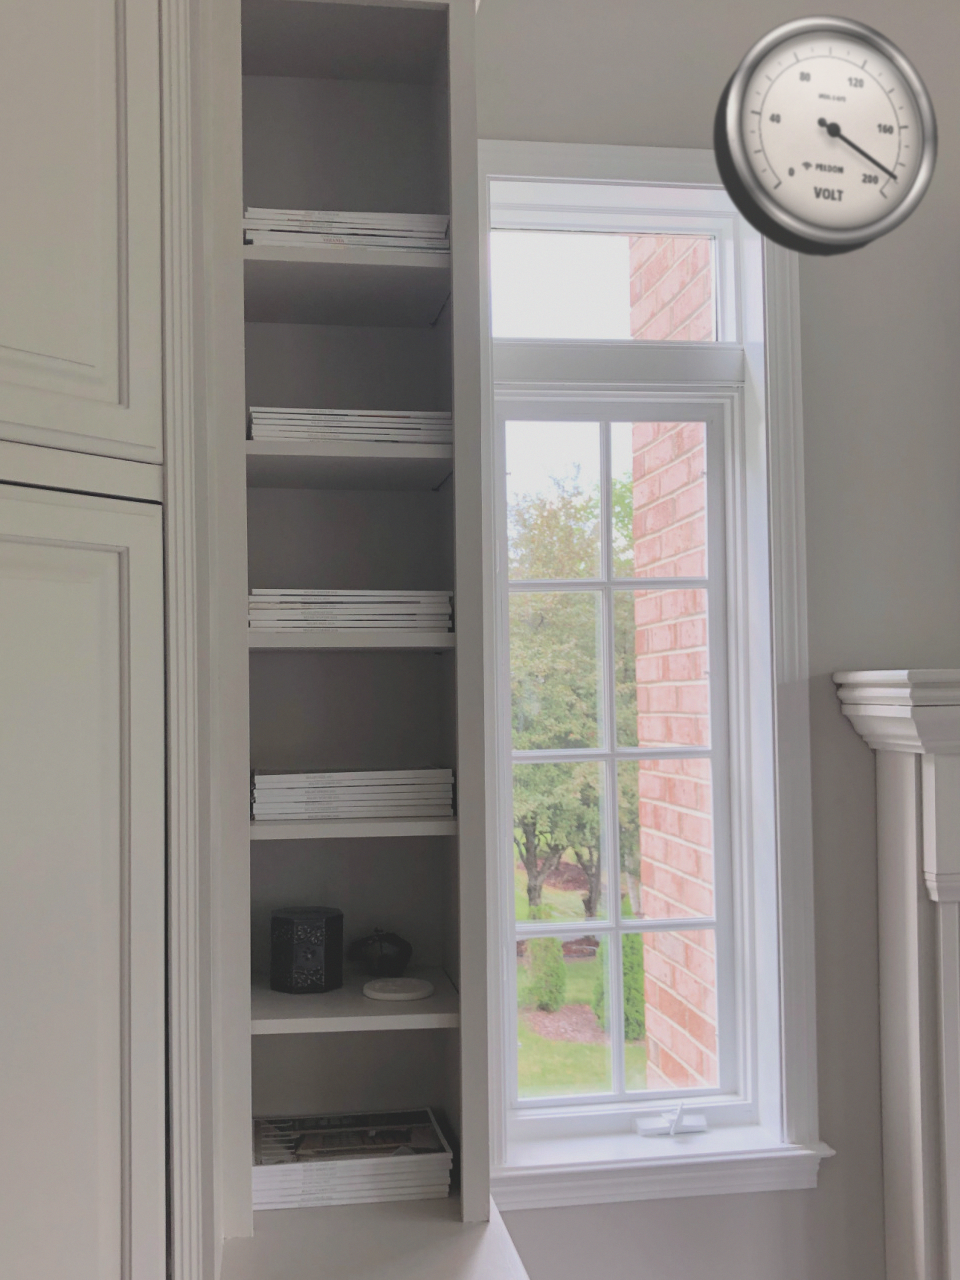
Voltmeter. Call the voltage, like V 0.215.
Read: V 190
